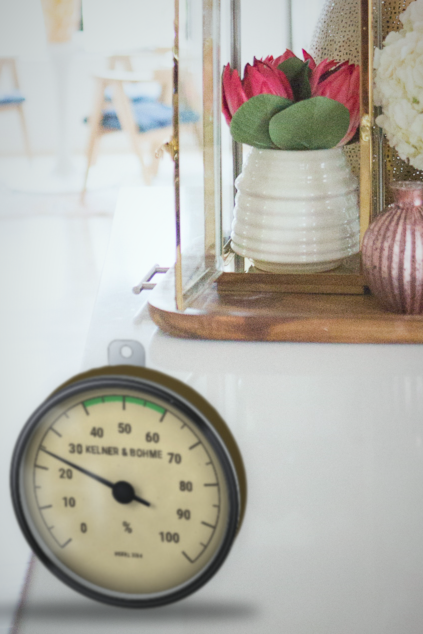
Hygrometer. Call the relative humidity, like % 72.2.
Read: % 25
